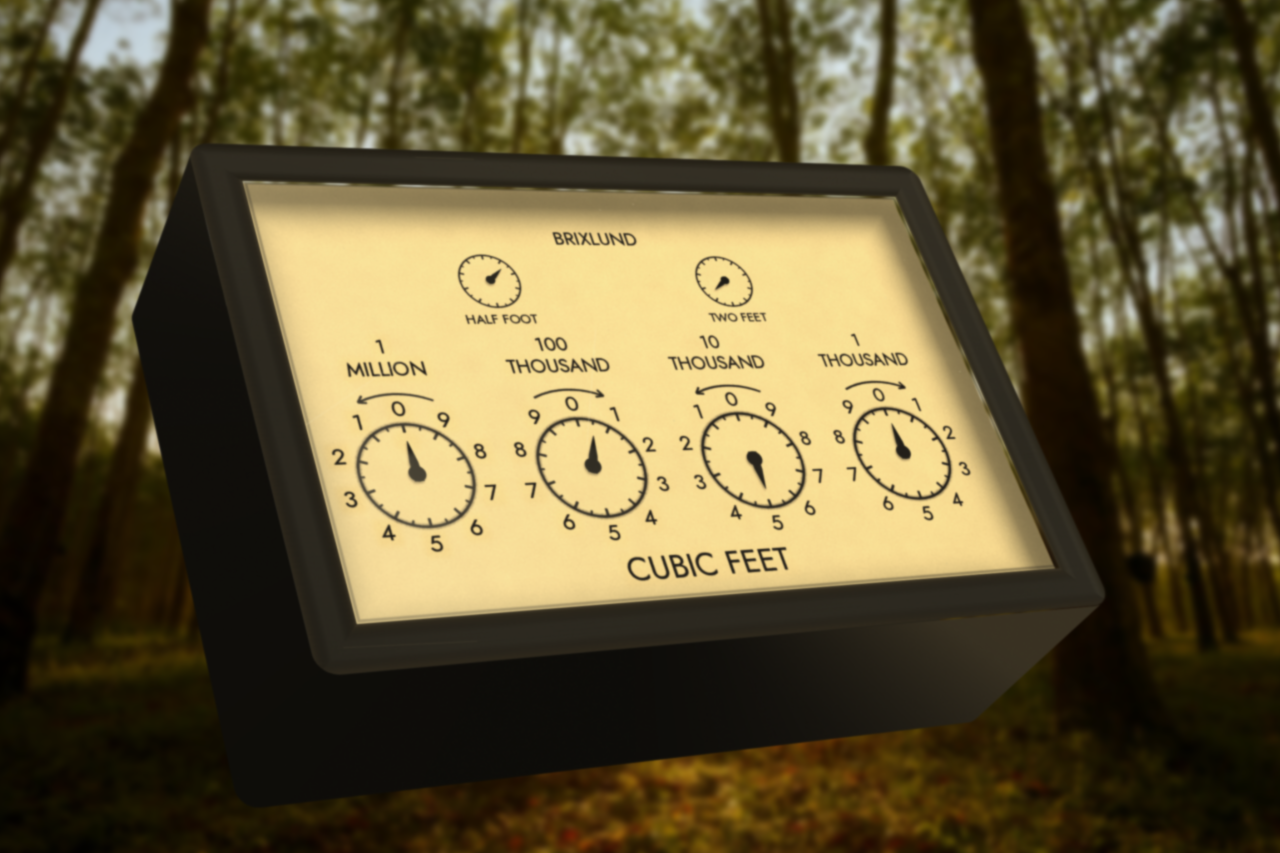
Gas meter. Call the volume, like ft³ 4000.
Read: ft³ 5000
